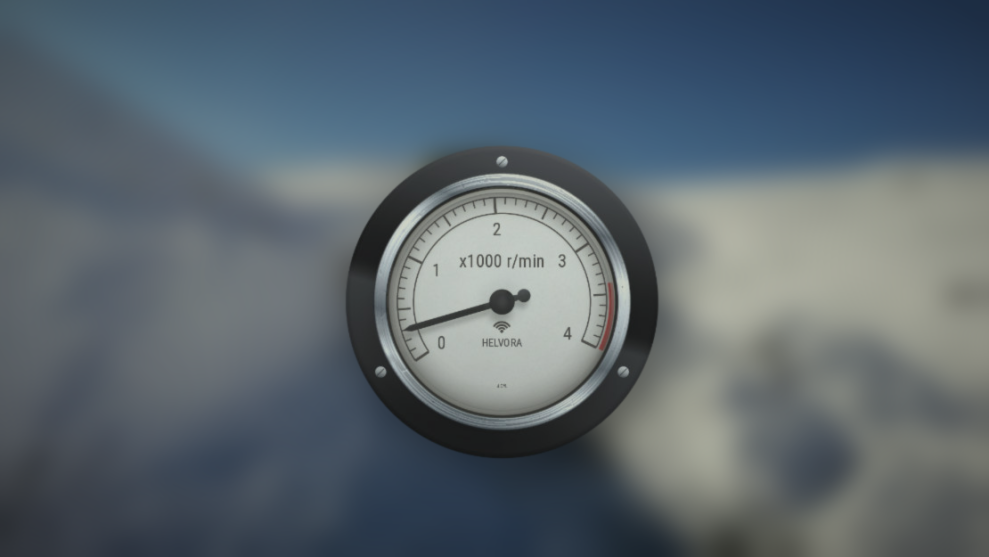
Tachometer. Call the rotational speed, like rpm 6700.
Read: rpm 300
